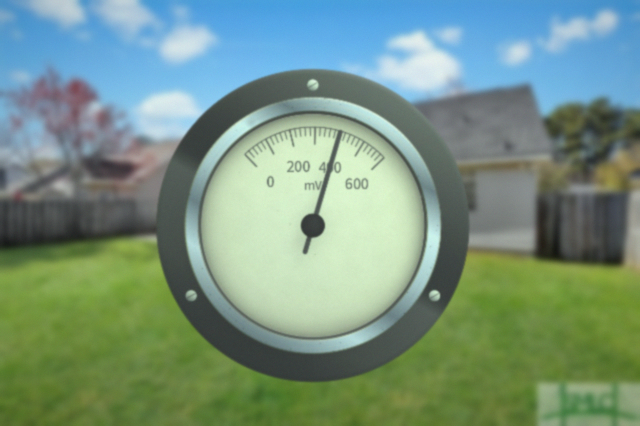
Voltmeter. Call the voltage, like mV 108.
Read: mV 400
